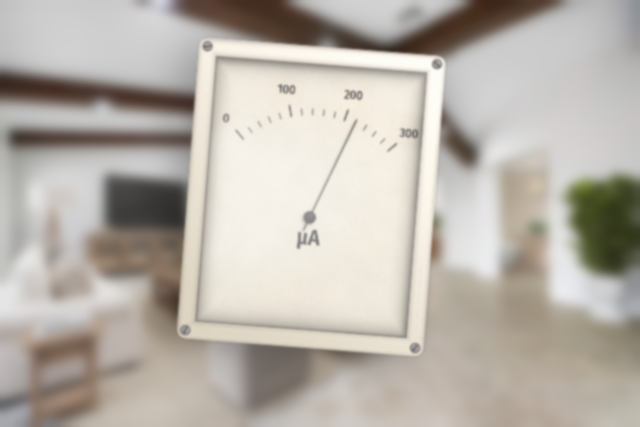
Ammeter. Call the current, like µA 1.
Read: µA 220
